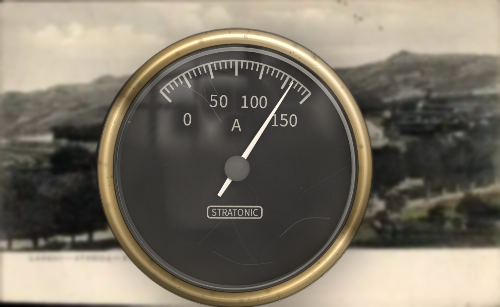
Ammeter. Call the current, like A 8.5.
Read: A 130
